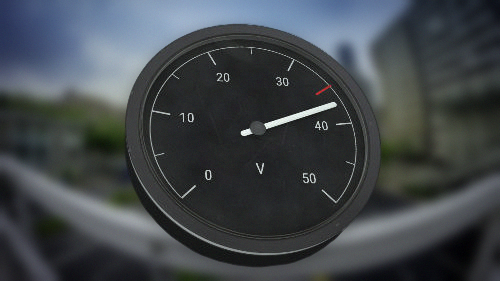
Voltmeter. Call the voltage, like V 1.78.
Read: V 37.5
